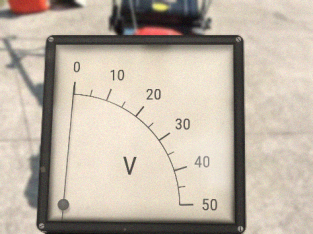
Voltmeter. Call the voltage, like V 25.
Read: V 0
